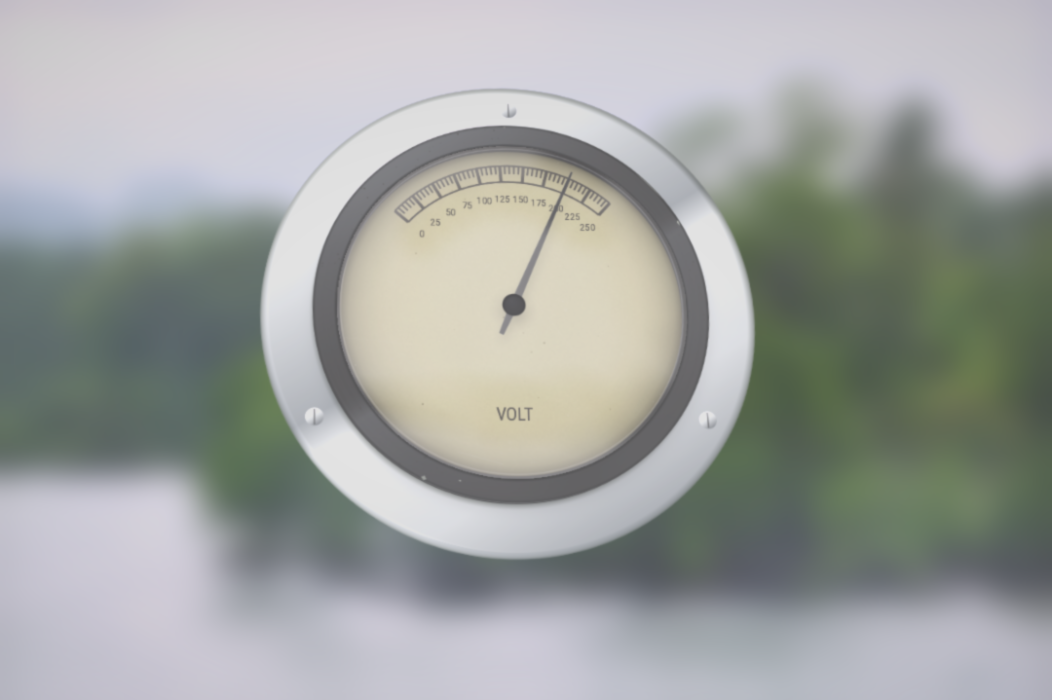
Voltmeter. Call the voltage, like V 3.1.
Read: V 200
